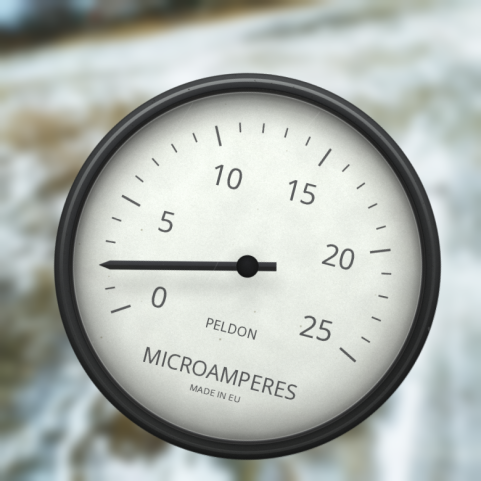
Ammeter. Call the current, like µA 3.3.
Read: µA 2
